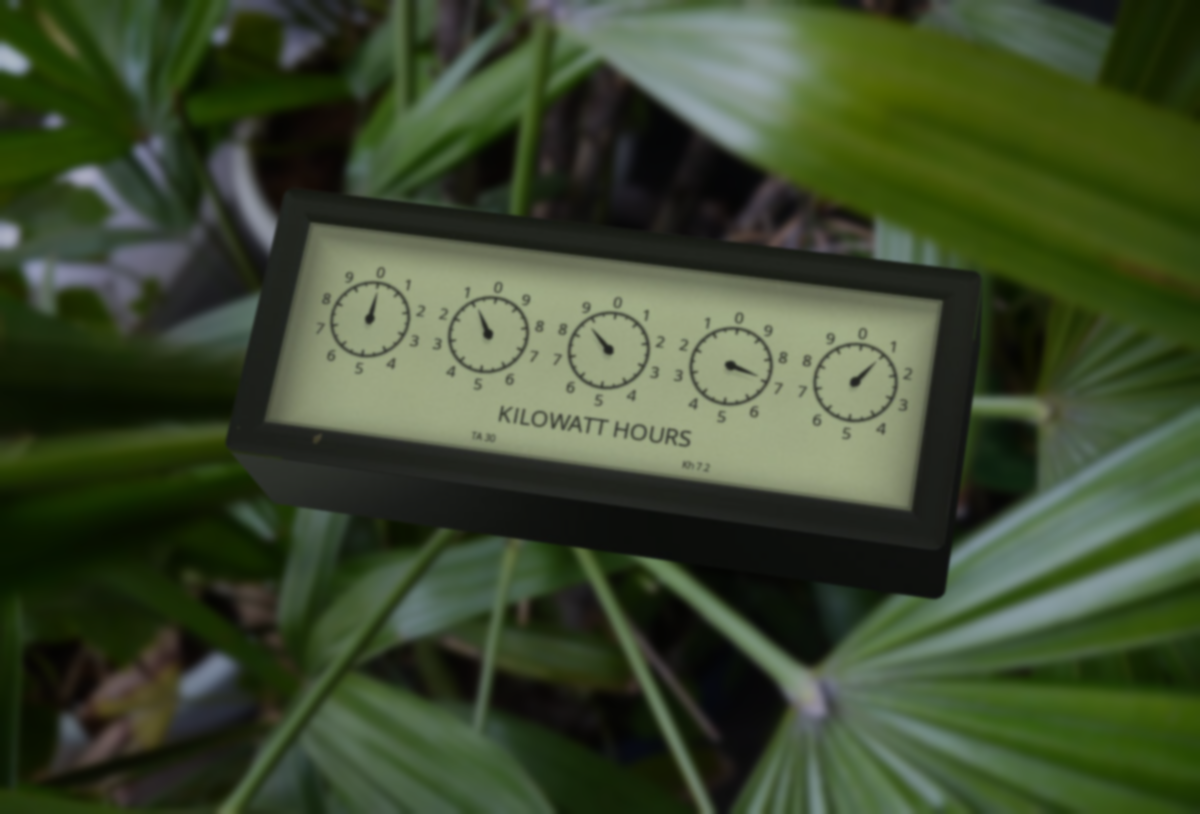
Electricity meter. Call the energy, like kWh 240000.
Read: kWh 871
